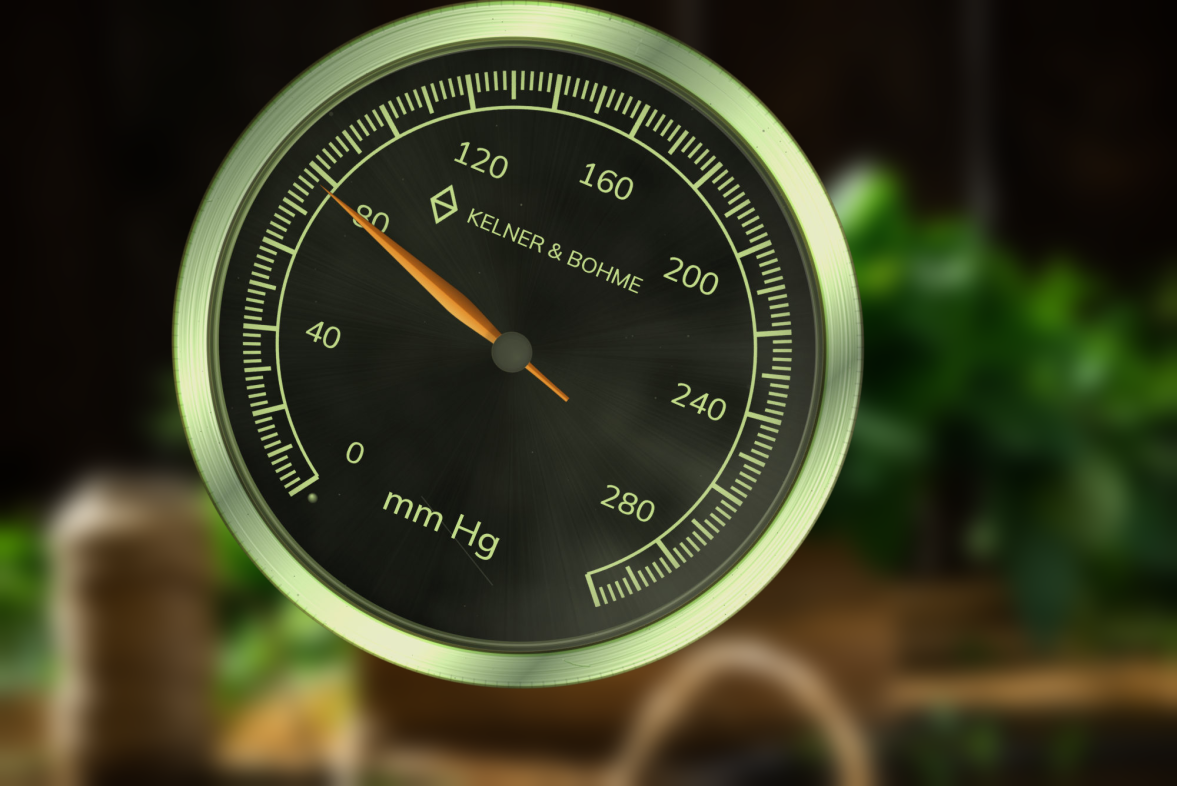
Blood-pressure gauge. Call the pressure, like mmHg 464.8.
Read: mmHg 78
